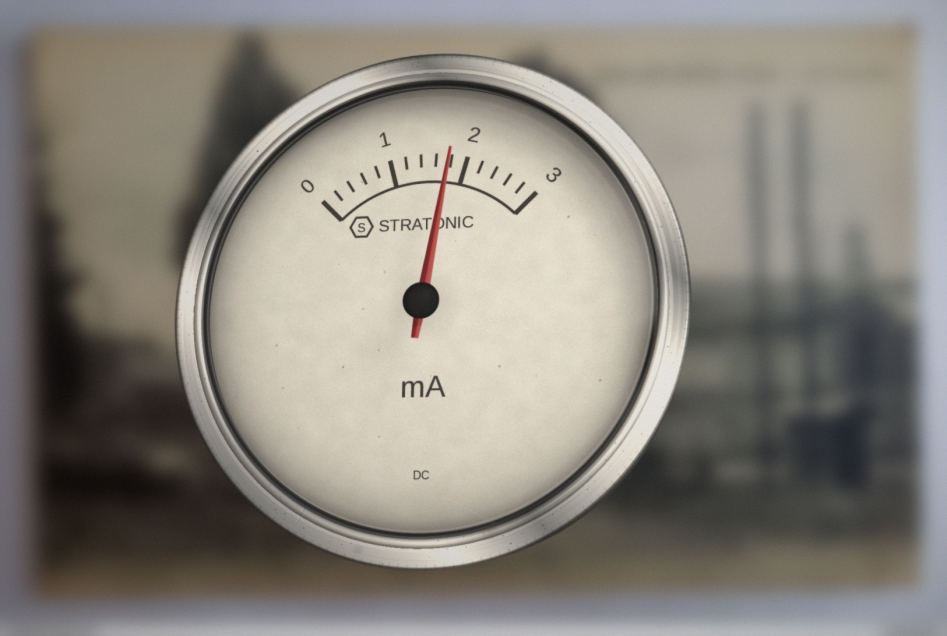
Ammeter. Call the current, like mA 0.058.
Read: mA 1.8
